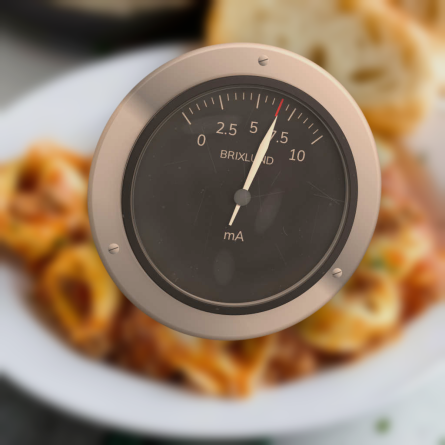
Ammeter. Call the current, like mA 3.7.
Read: mA 6.5
